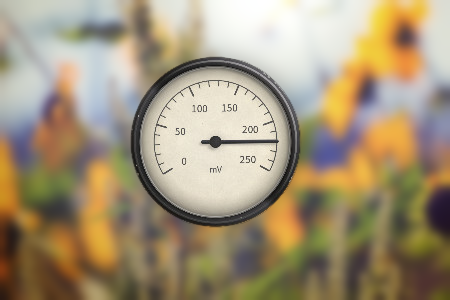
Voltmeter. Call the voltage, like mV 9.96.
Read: mV 220
